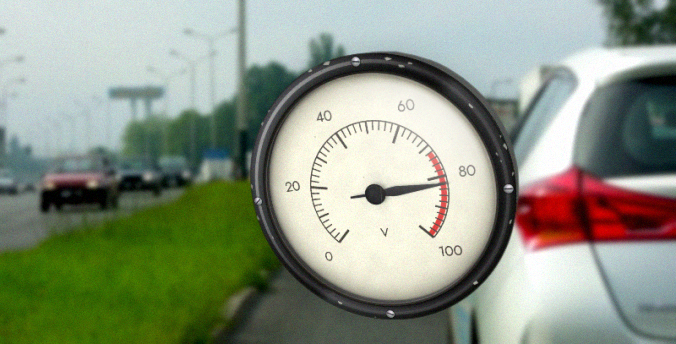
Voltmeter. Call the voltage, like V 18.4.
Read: V 82
